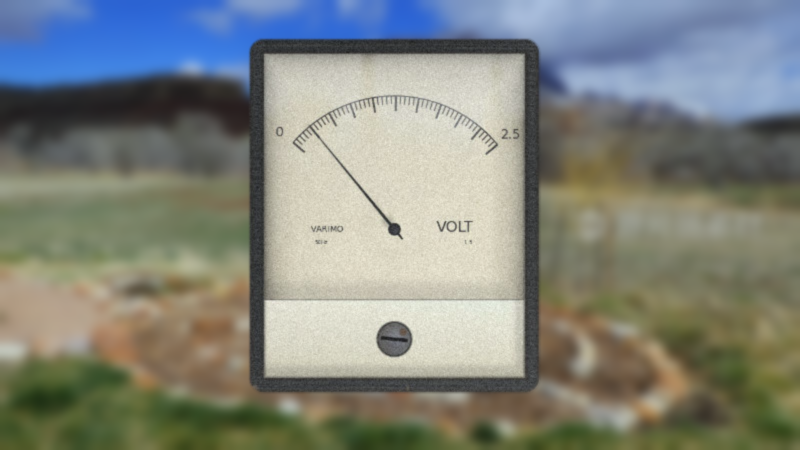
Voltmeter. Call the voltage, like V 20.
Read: V 0.25
